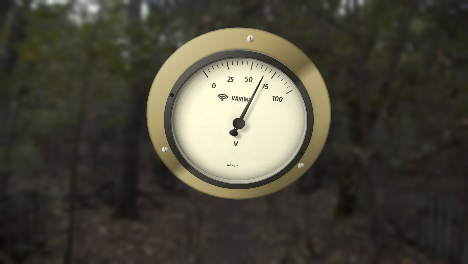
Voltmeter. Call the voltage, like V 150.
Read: V 65
